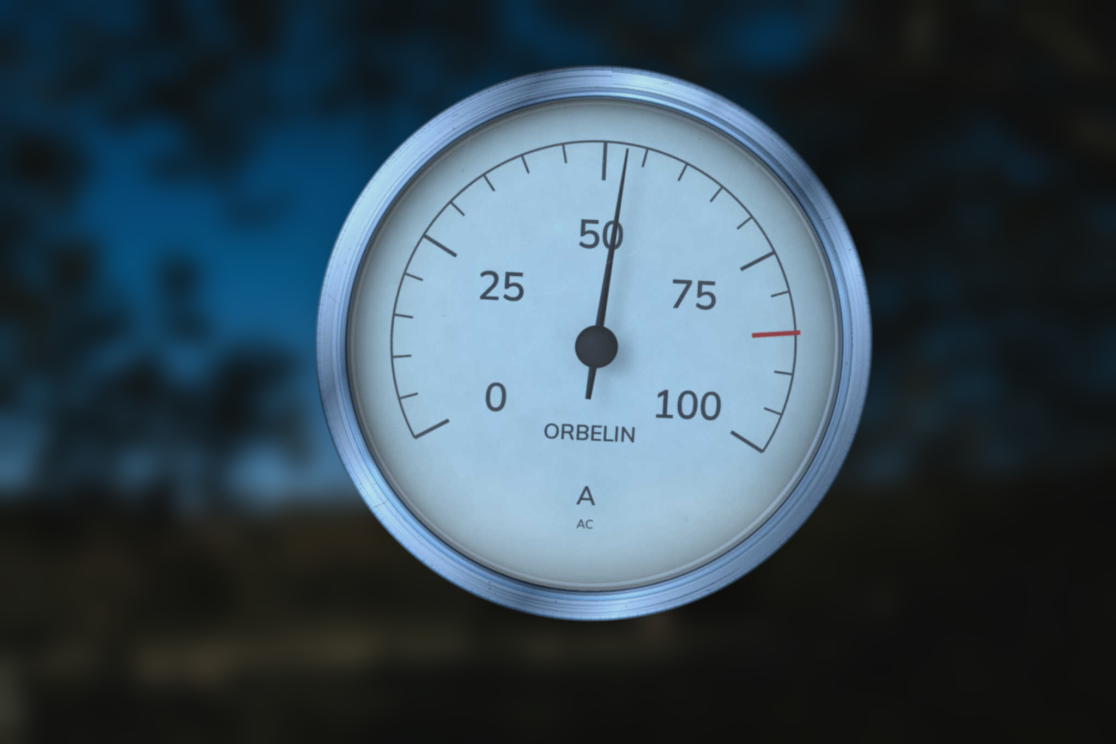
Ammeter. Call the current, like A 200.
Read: A 52.5
